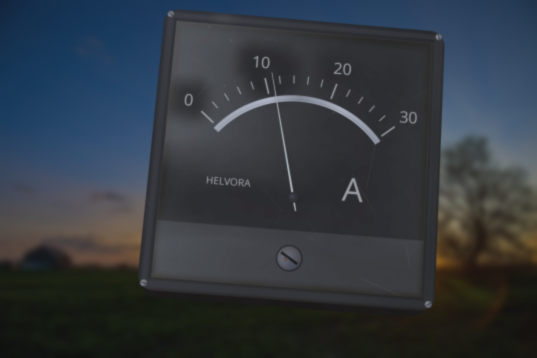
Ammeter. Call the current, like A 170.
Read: A 11
